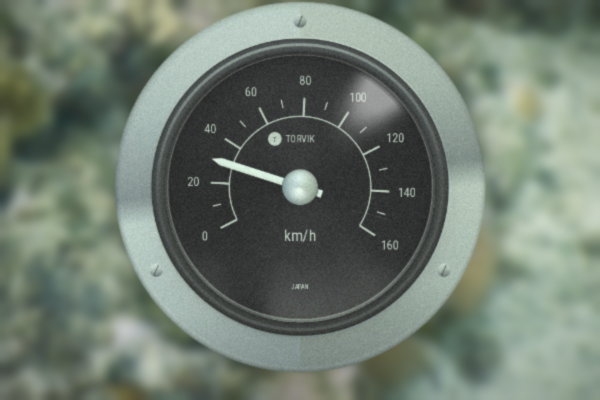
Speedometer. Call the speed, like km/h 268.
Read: km/h 30
